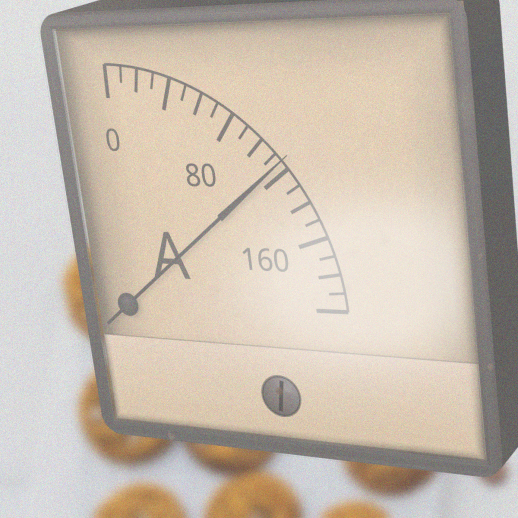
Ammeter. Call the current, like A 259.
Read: A 115
